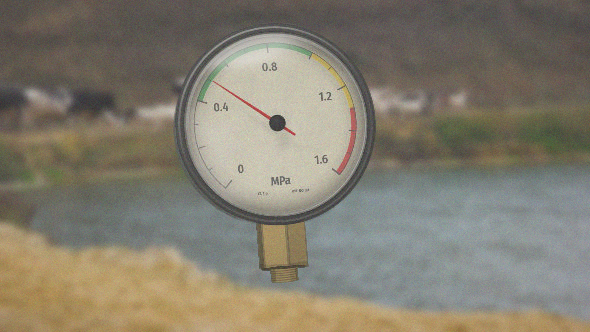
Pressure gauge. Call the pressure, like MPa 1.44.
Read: MPa 0.5
